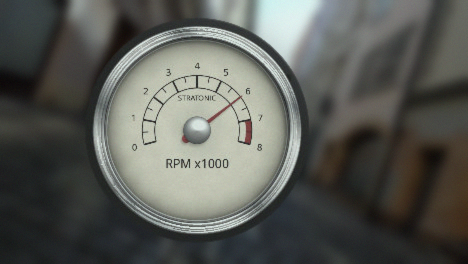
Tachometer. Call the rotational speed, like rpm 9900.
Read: rpm 6000
